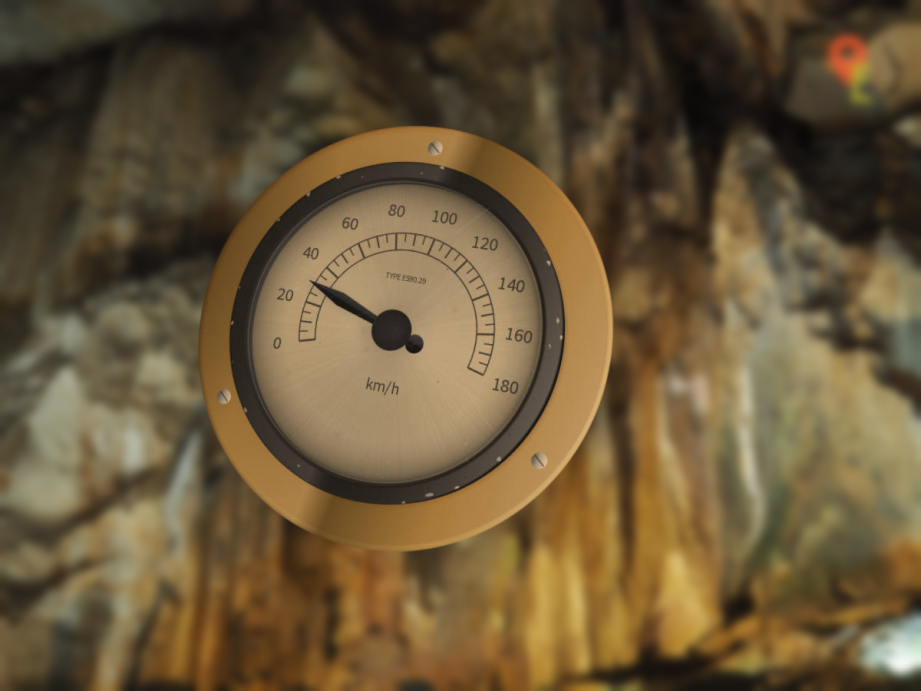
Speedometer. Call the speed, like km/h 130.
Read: km/h 30
